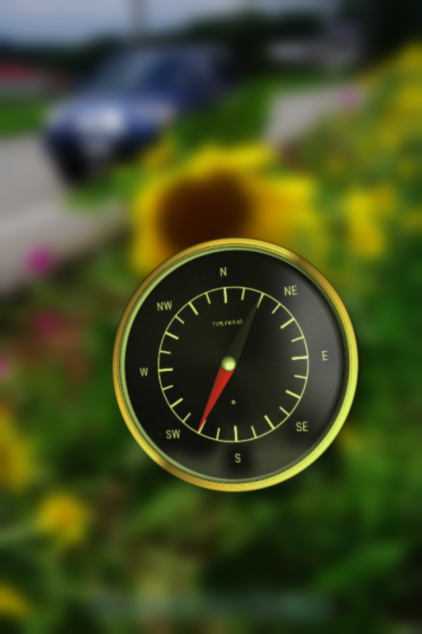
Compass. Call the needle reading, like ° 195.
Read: ° 210
